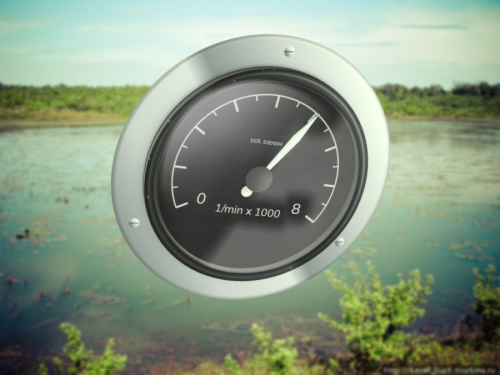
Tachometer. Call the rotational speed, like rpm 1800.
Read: rpm 5000
